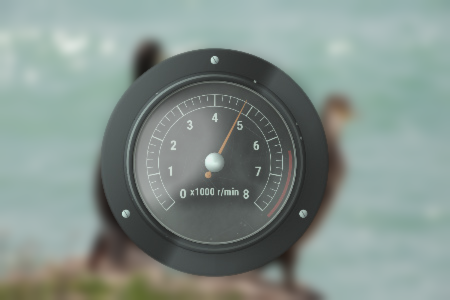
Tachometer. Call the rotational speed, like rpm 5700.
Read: rpm 4800
